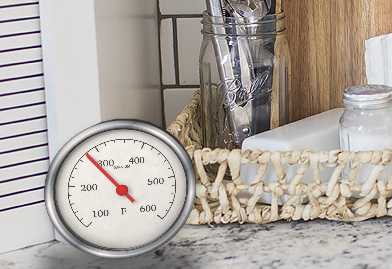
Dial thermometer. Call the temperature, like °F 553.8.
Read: °F 280
